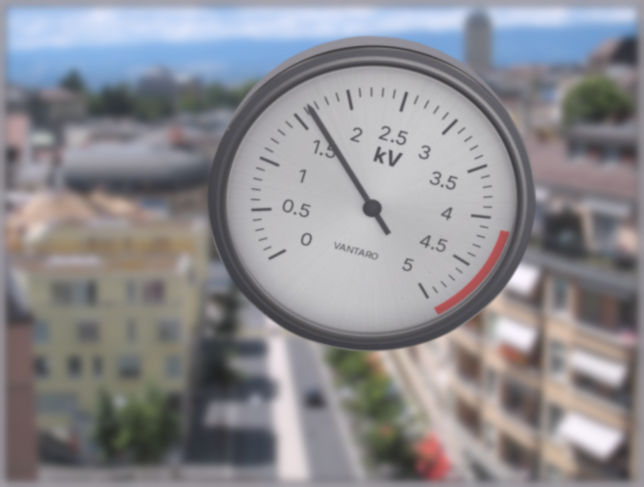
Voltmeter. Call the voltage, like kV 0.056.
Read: kV 1.65
